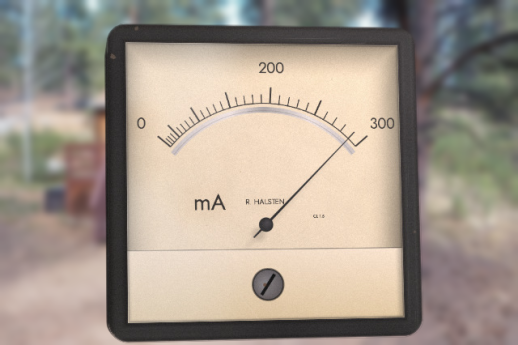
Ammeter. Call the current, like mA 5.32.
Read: mA 290
